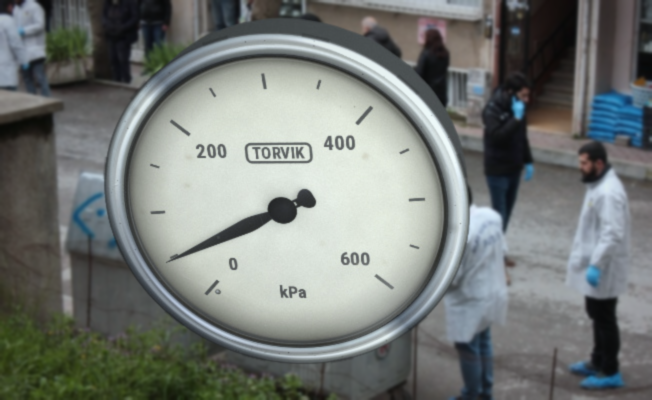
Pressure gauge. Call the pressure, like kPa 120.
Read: kPa 50
